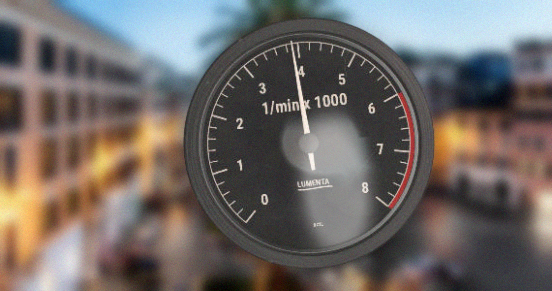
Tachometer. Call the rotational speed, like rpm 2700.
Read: rpm 3900
